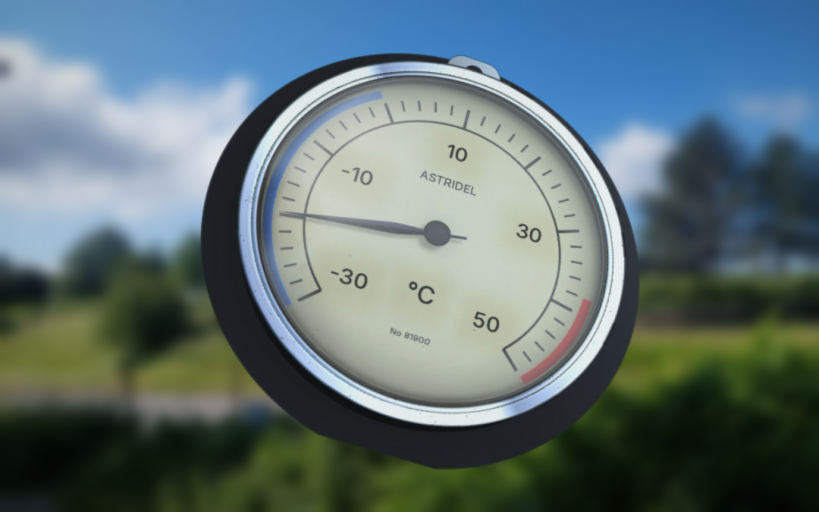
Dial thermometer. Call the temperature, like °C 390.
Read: °C -20
